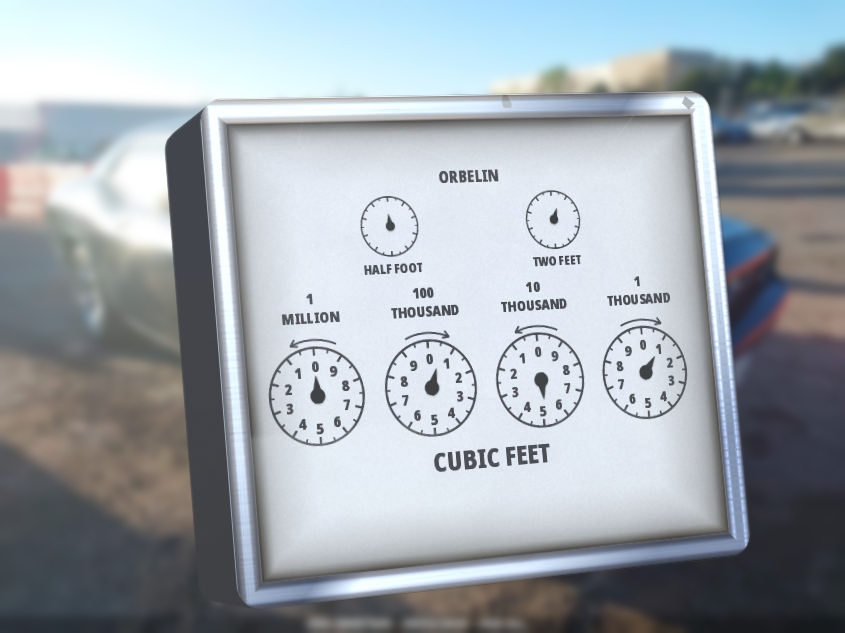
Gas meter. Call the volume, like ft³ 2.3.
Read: ft³ 5100
